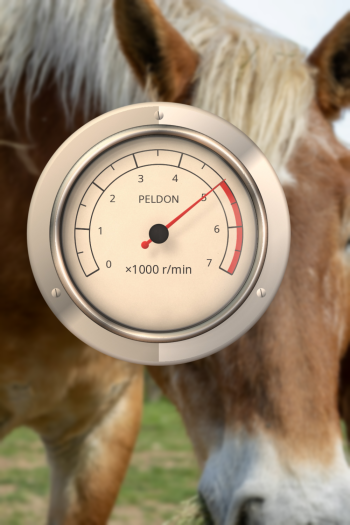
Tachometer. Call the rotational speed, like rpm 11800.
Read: rpm 5000
